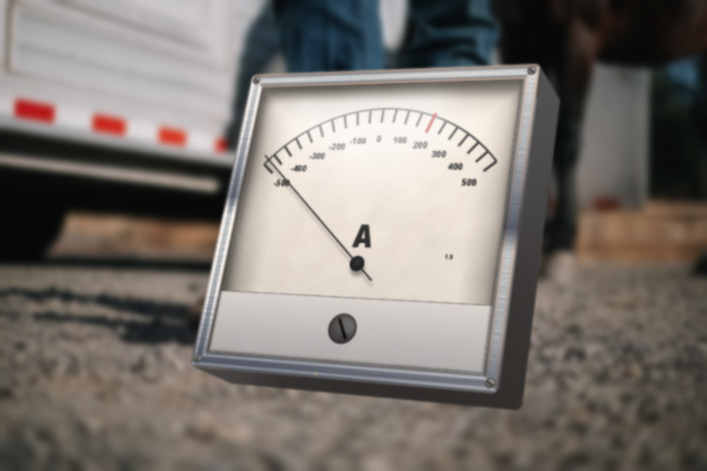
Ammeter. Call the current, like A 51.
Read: A -475
